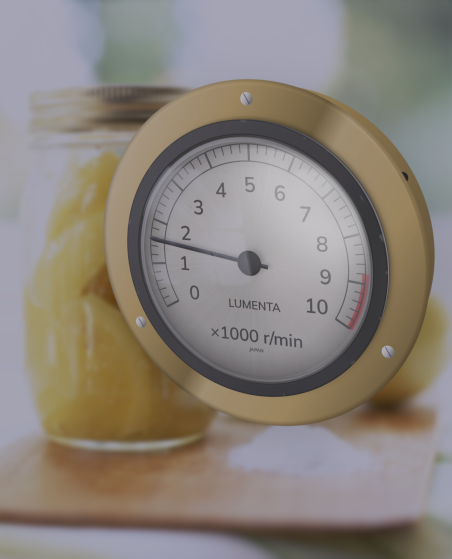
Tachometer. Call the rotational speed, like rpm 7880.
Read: rpm 1600
